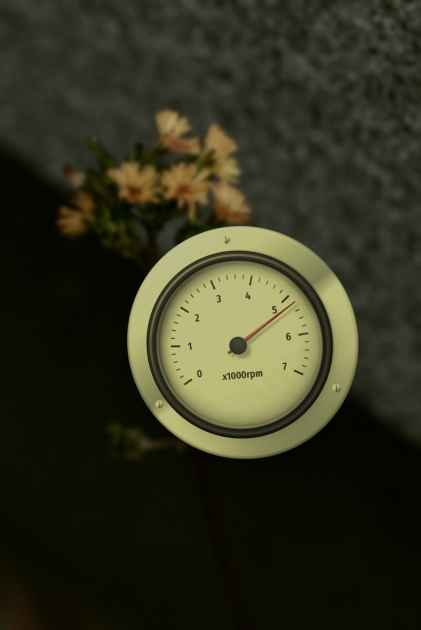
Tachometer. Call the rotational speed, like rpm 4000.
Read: rpm 5200
